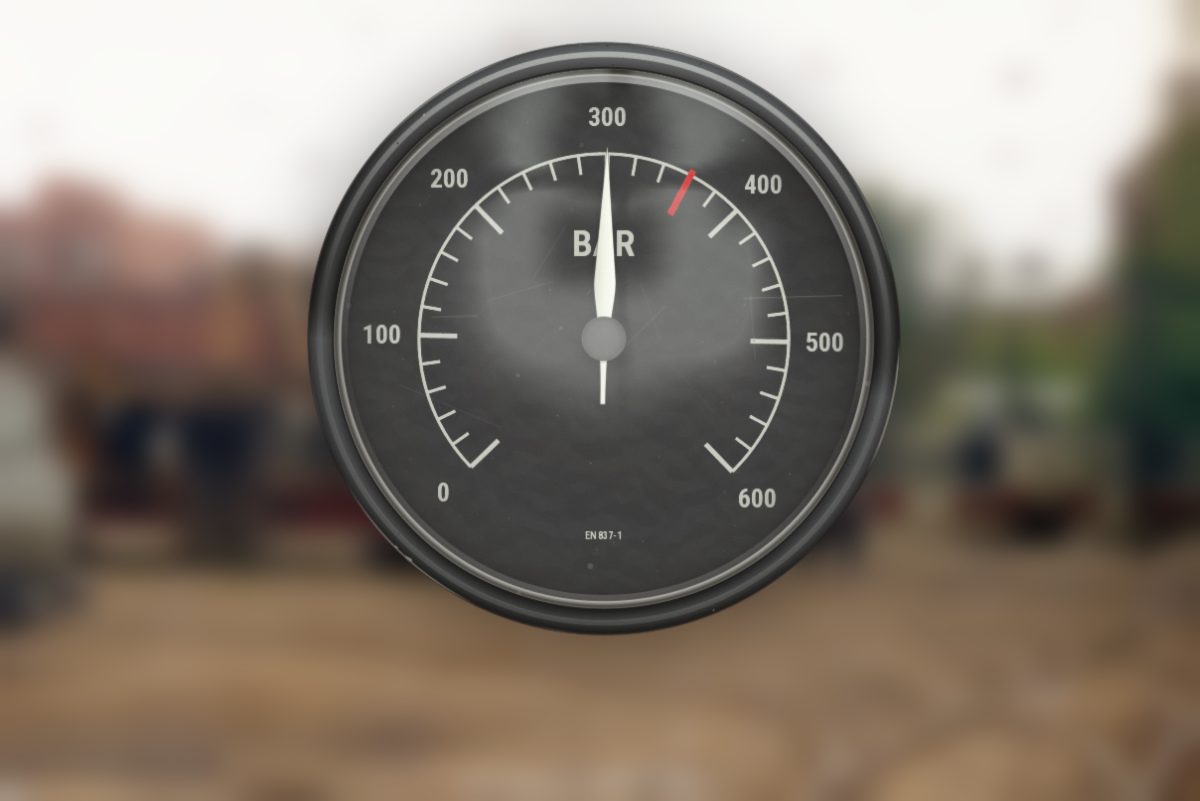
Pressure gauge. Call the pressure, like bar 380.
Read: bar 300
